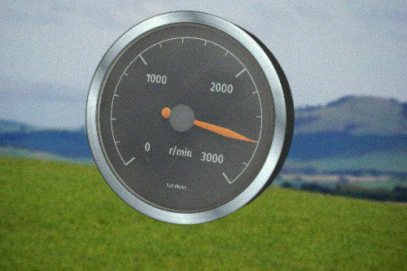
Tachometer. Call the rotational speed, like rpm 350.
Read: rpm 2600
